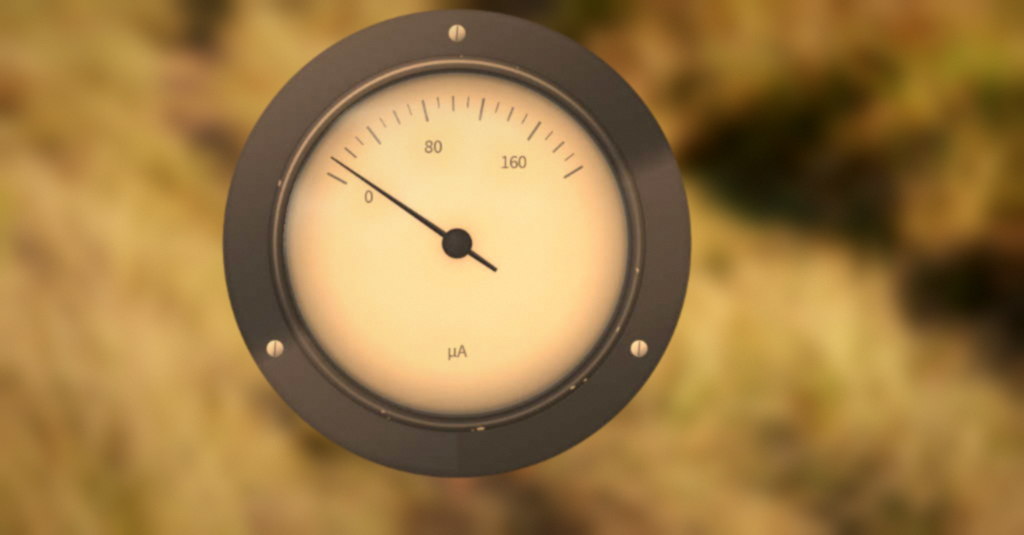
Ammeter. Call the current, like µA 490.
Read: µA 10
